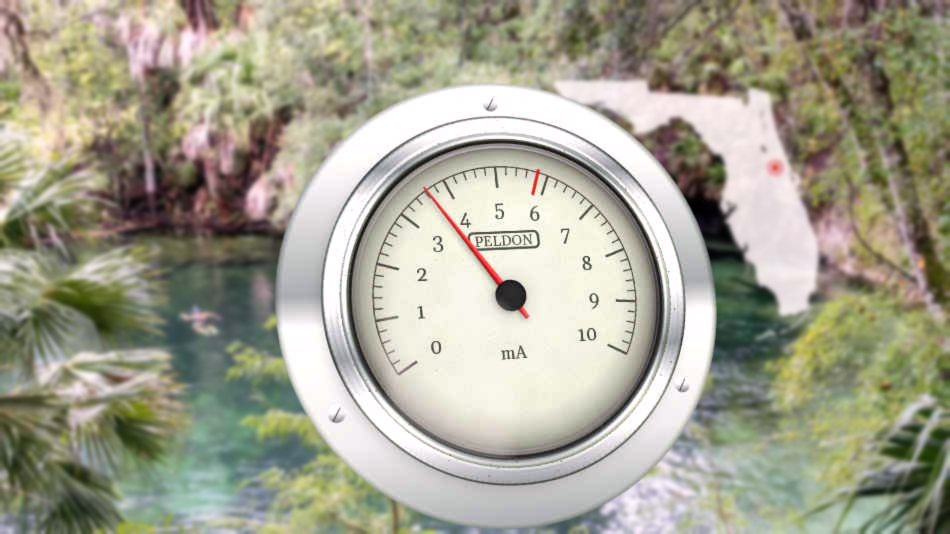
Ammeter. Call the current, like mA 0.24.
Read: mA 3.6
